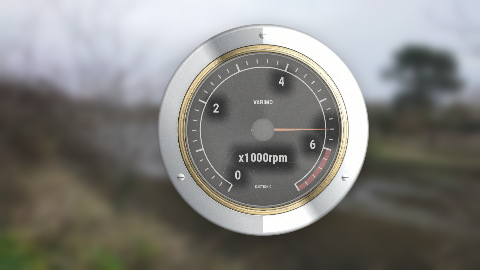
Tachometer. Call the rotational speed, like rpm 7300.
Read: rpm 5600
